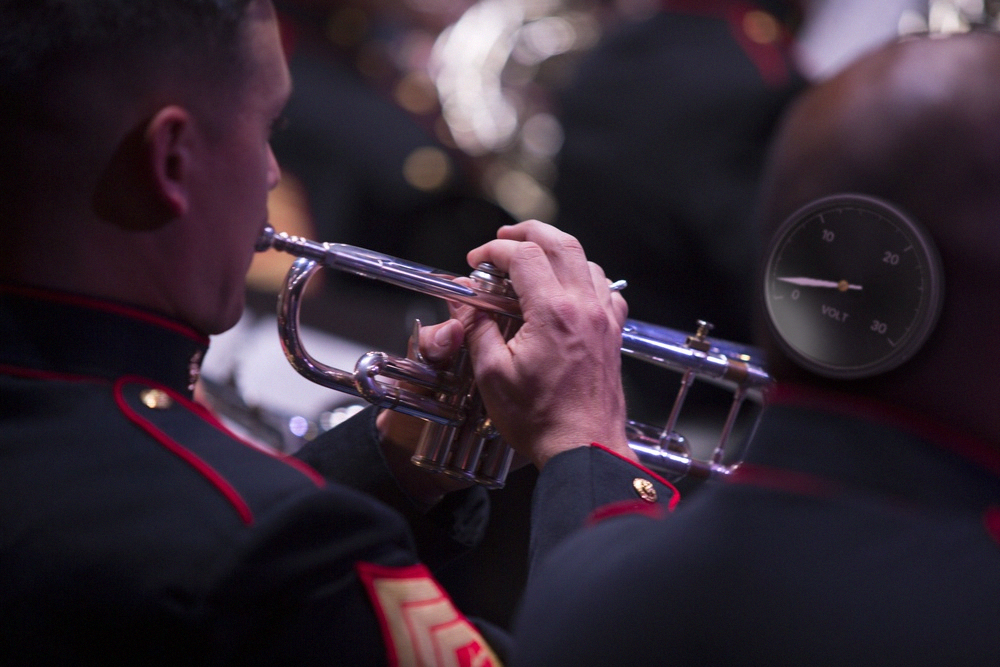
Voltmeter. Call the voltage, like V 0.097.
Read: V 2
